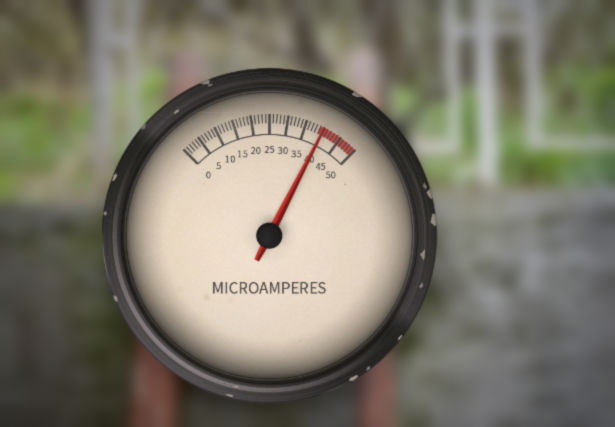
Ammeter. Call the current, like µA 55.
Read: µA 40
